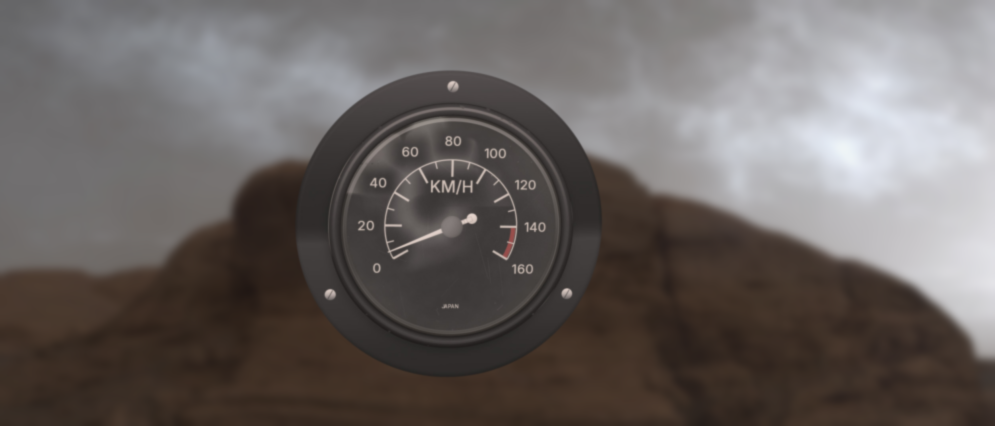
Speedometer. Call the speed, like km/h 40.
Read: km/h 5
